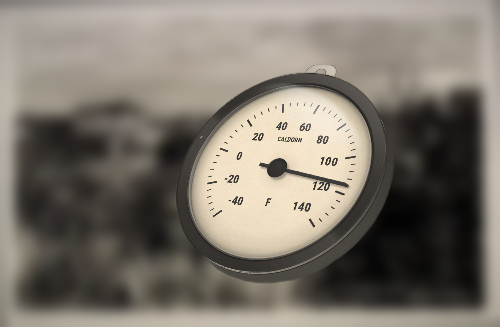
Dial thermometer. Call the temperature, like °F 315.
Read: °F 116
